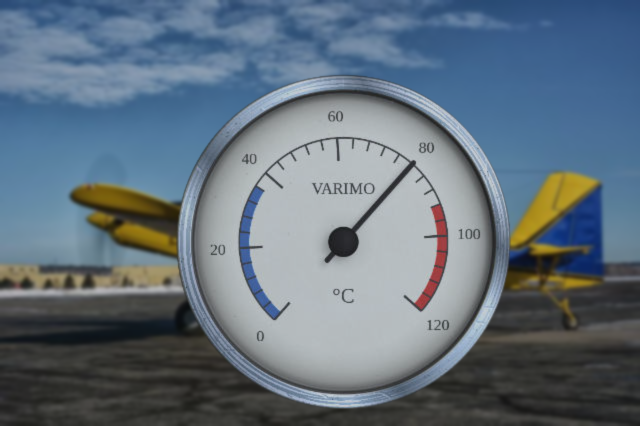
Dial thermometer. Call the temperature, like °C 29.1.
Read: °C 80
